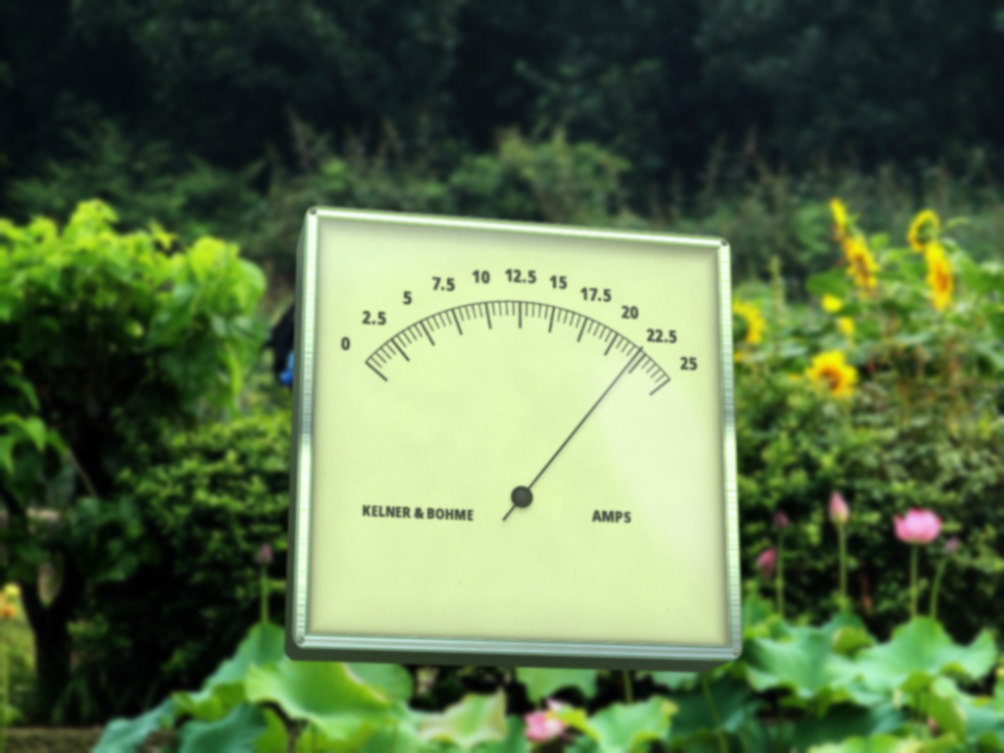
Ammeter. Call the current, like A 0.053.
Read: A 22
